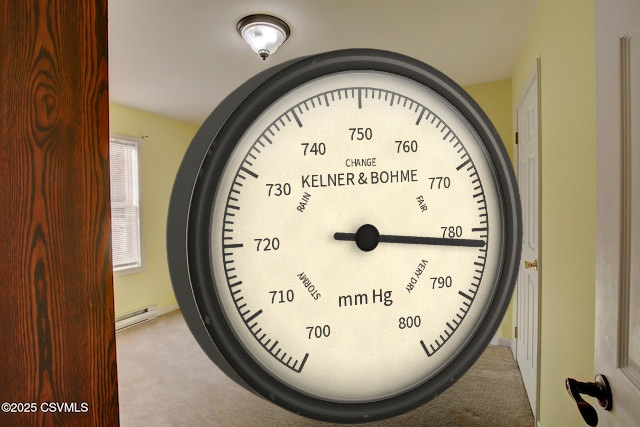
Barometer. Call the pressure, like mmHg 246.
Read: mmHg 782
